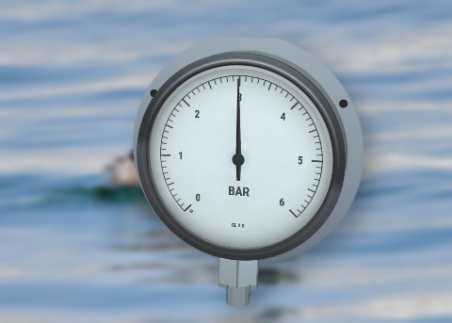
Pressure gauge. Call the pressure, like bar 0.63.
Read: bar 3
